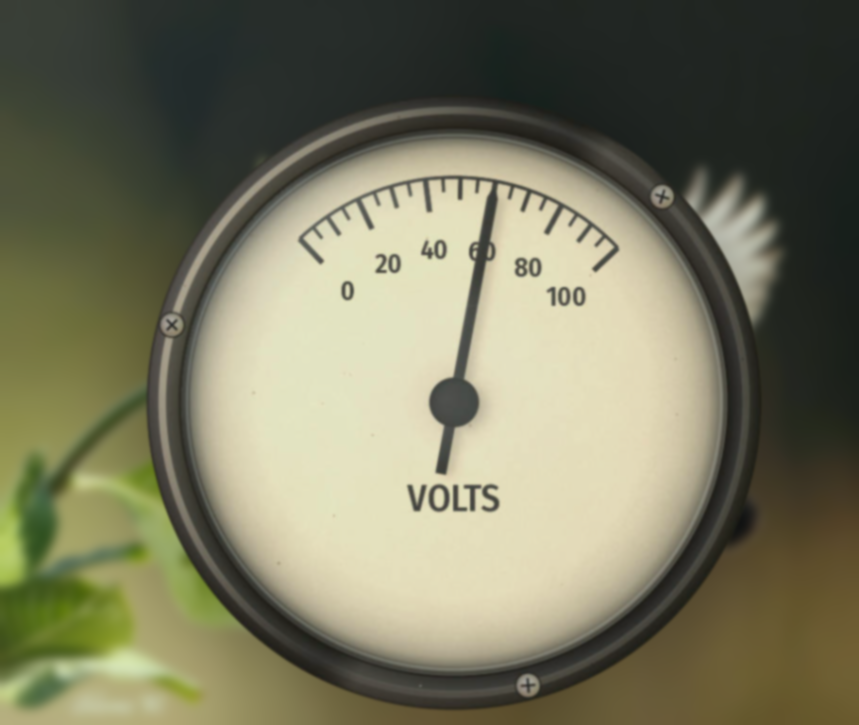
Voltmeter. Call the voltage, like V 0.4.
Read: V 60
